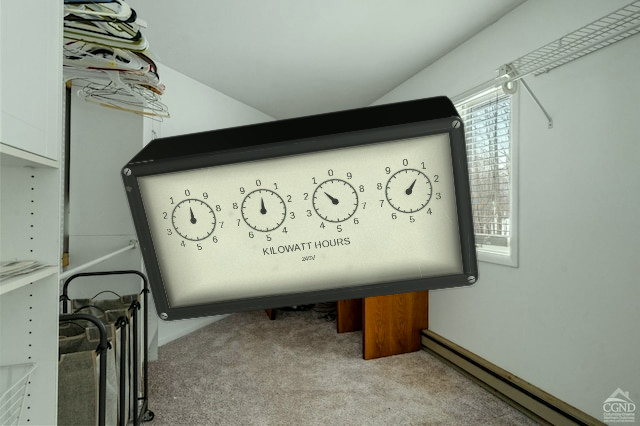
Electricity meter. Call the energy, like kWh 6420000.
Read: kWh 11
